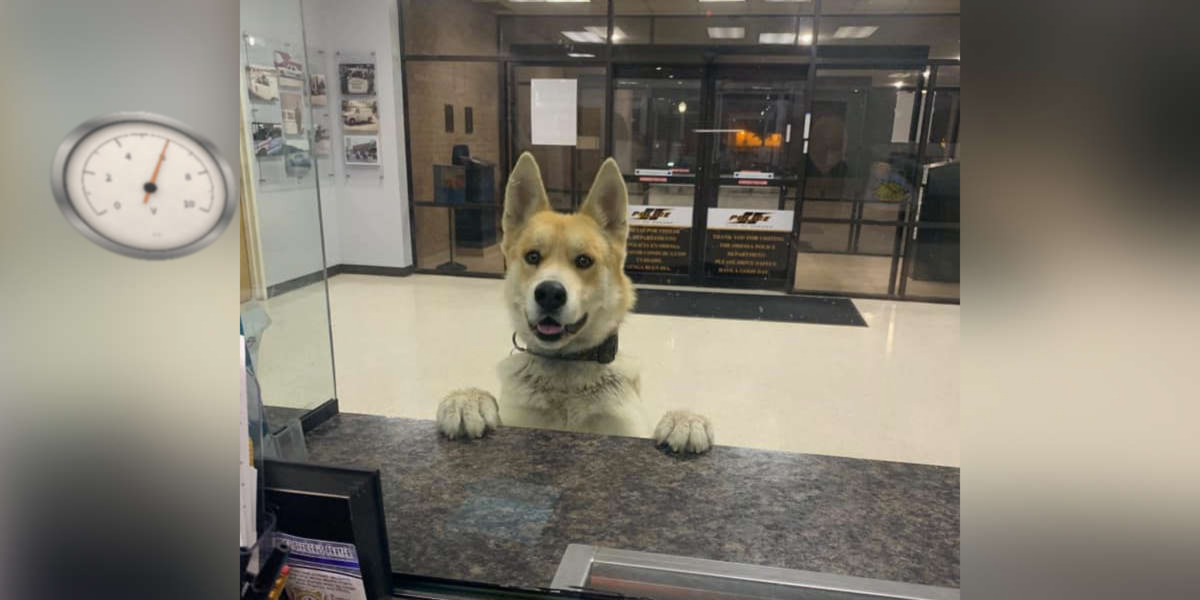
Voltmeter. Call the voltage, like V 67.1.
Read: V 6
